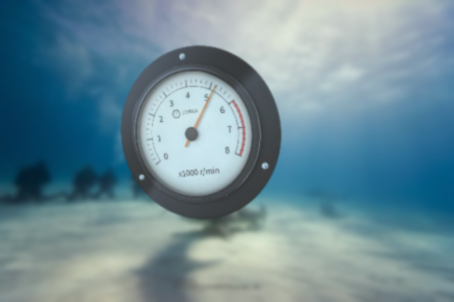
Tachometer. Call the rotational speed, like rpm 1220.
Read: rpm 5200
